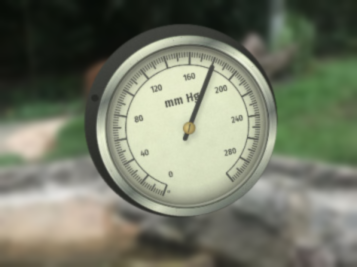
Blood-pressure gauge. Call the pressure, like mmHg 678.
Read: mmHg 180
